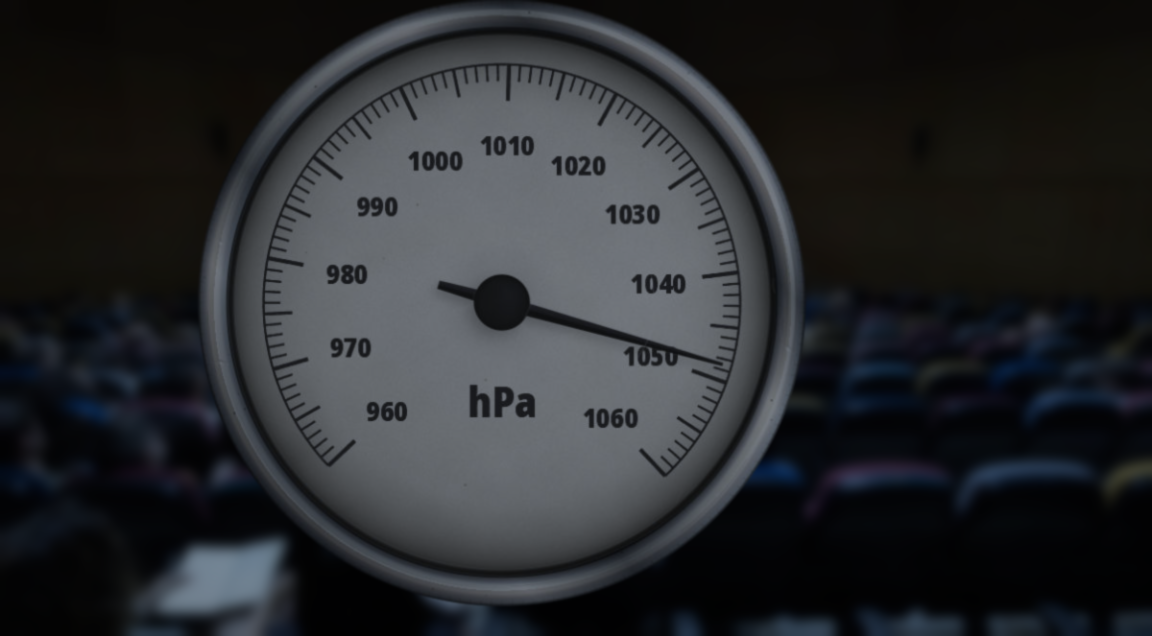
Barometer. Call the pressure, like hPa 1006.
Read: hPa 1048.5
